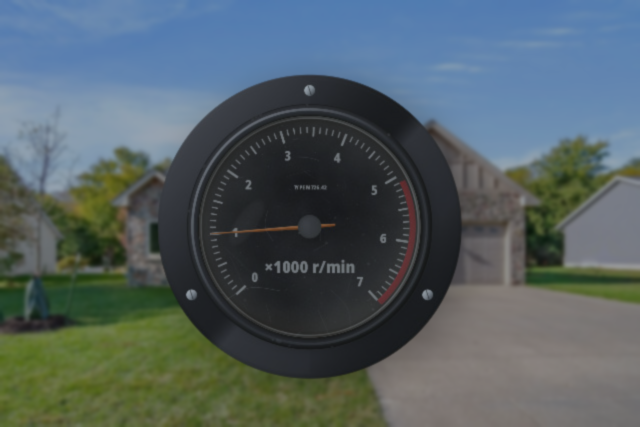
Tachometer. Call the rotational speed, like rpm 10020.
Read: rpm 1000
